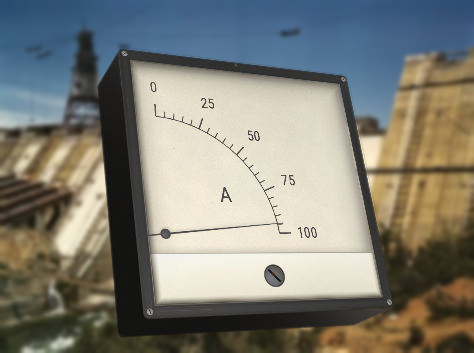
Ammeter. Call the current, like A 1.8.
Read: A 95
